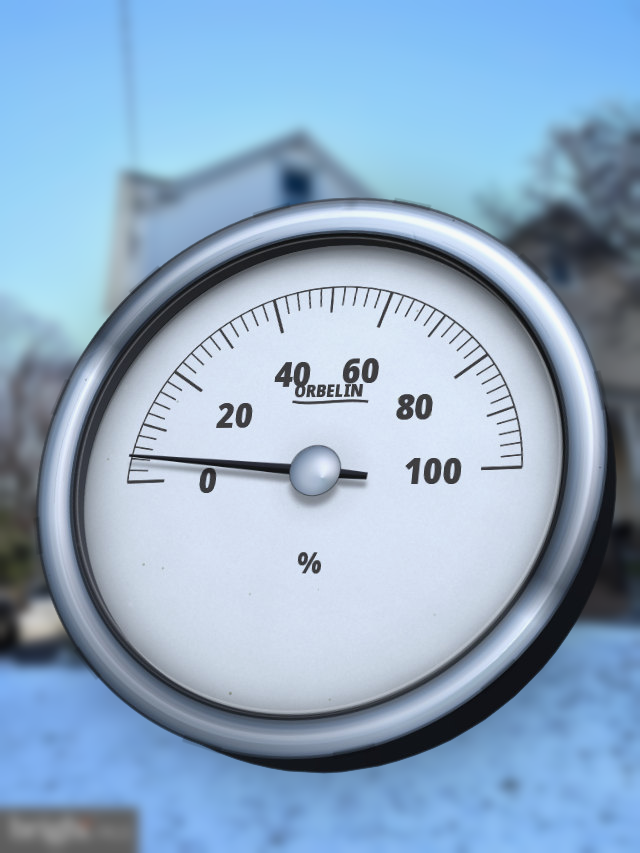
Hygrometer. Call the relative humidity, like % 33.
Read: % 4
